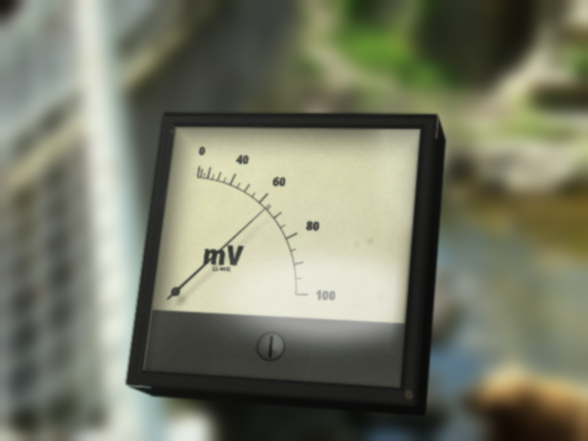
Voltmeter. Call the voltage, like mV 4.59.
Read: mV 65
